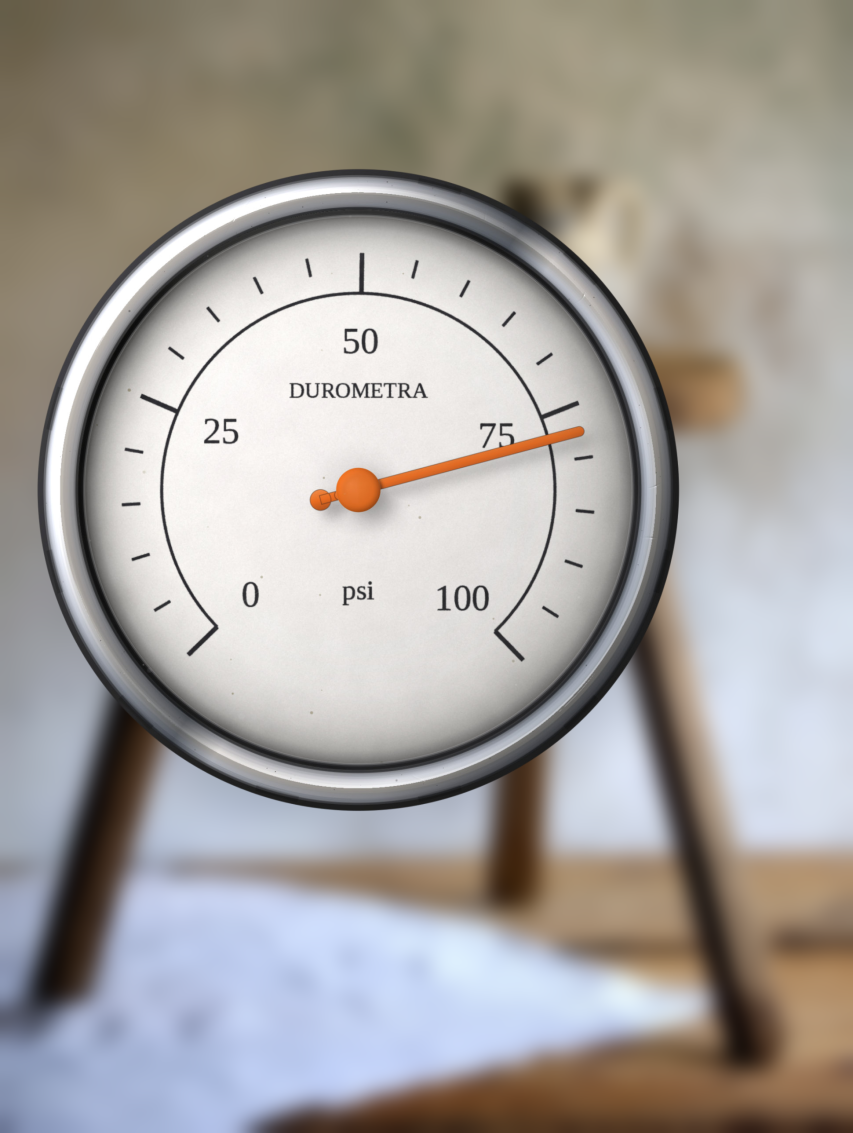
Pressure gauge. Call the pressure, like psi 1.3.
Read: psi 77.5
